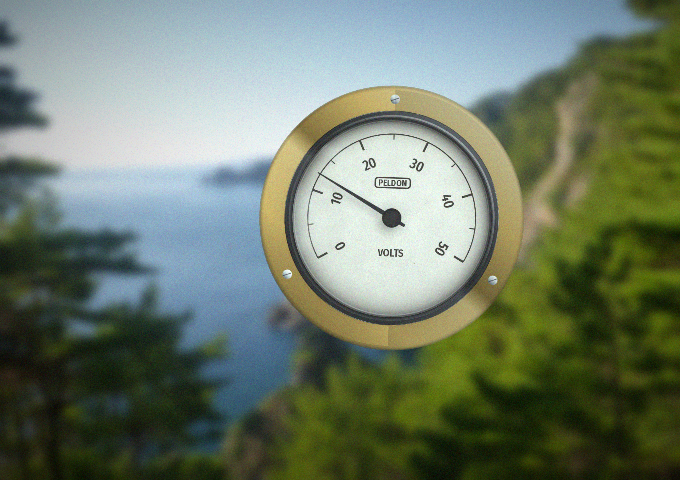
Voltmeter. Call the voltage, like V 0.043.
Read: V 12.5
